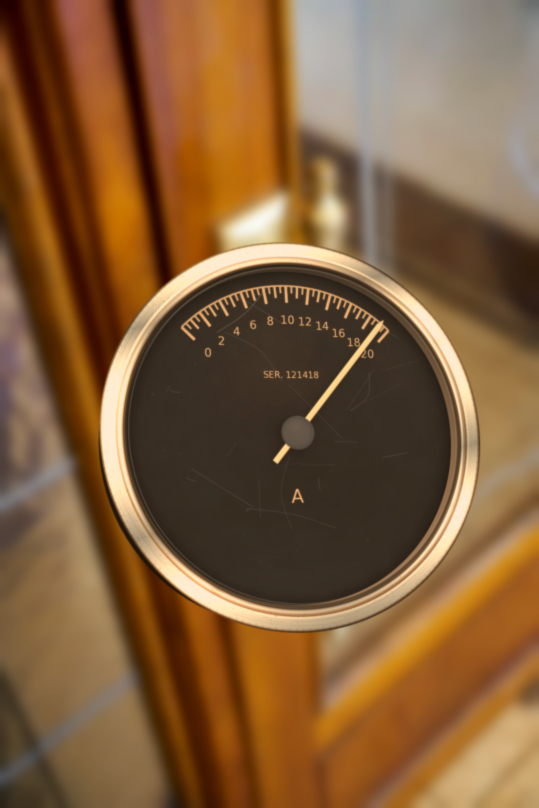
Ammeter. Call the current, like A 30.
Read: A 19
